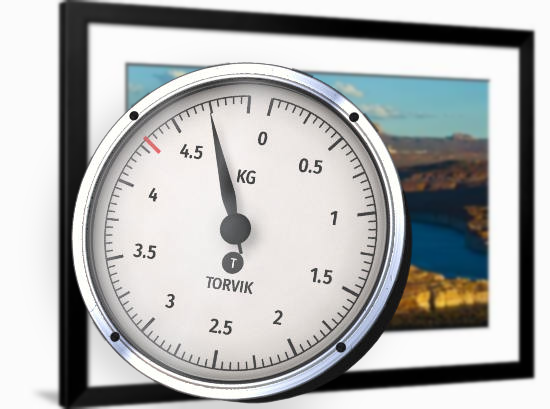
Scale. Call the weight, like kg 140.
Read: kg 4.75
